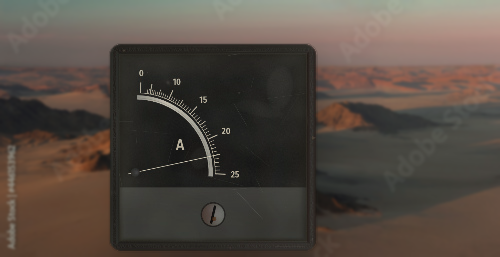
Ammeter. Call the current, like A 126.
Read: A 22.5
